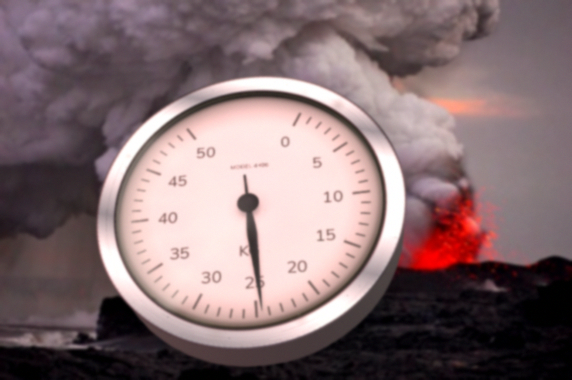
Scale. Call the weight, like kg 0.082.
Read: kg 24.5
